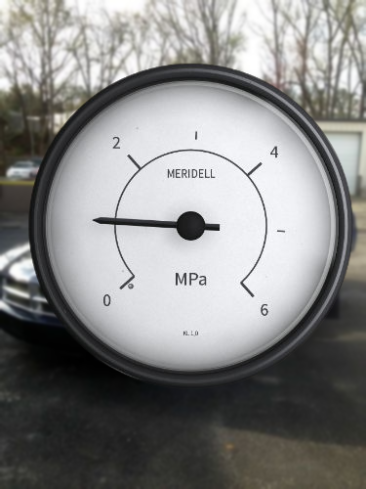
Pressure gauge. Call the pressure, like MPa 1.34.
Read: MPa 1
